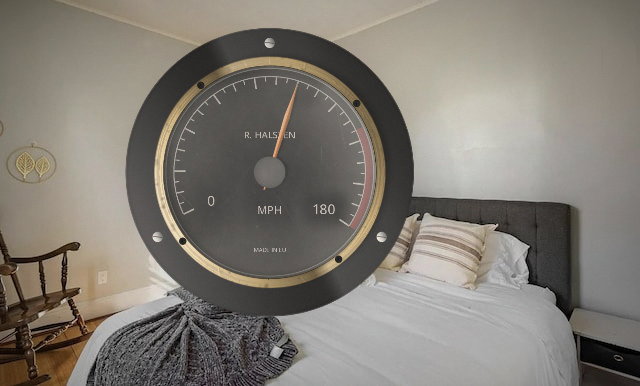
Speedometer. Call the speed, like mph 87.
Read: mph 100
